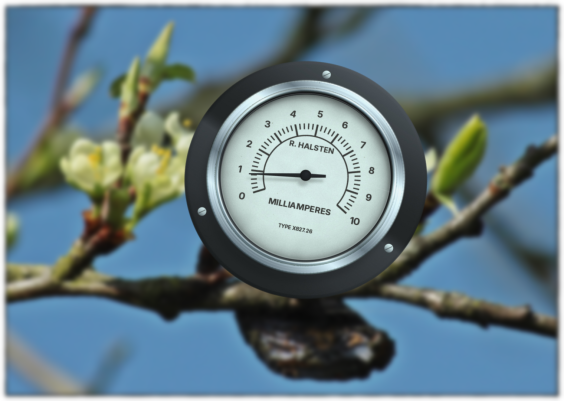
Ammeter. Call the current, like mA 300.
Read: mA 0.8
